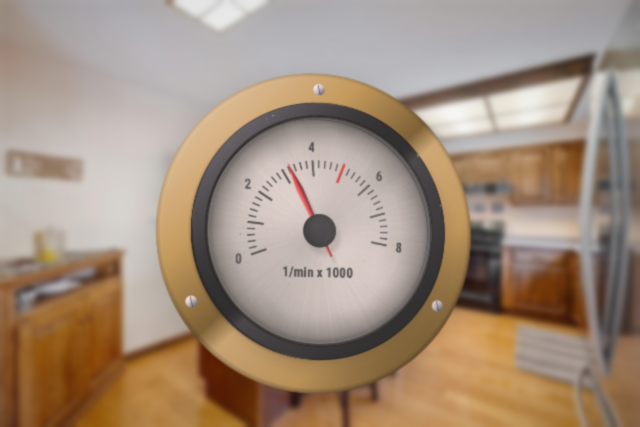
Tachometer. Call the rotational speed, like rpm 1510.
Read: rpm 3200
